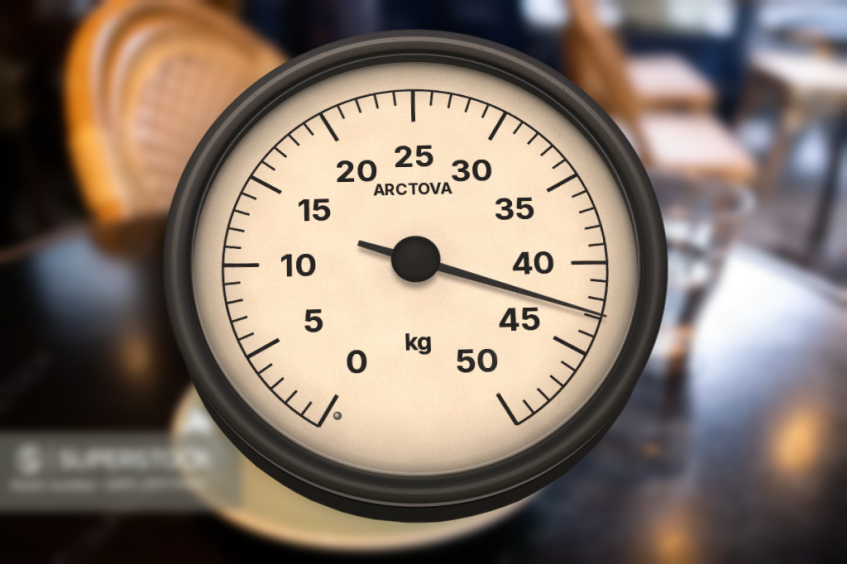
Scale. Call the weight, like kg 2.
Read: kg 43
